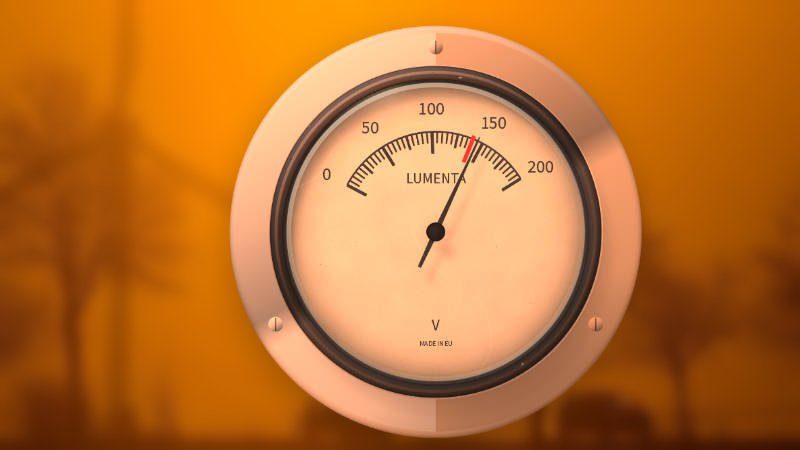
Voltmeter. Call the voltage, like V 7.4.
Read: V 145
